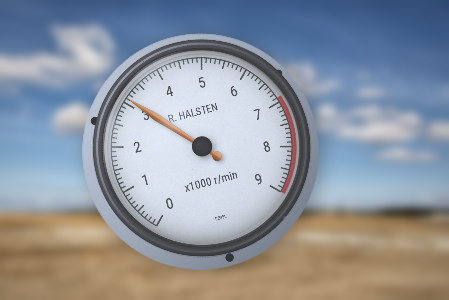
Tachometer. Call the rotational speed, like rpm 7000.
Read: rpm 3100
